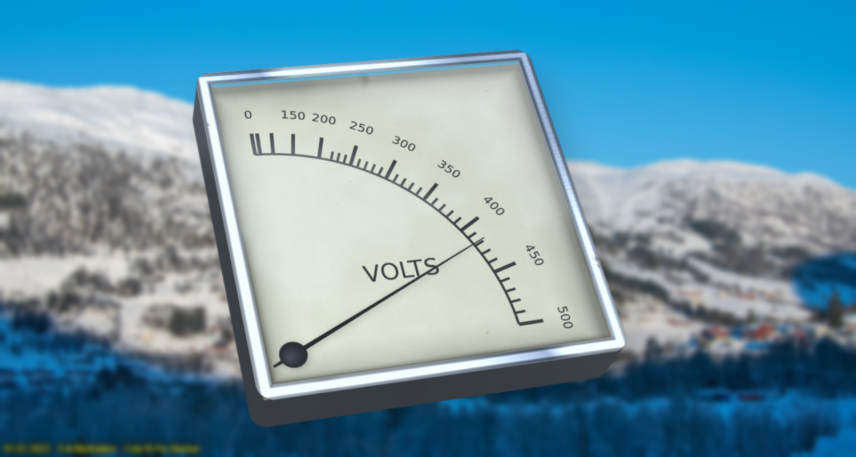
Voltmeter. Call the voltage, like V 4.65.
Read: V 420
